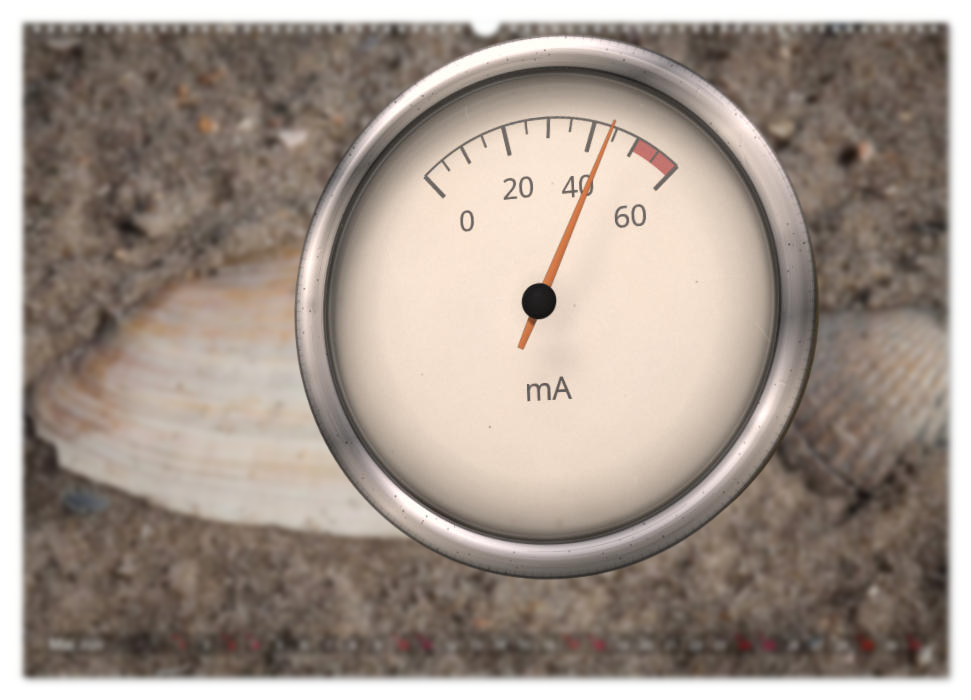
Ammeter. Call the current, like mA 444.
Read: mA 45
